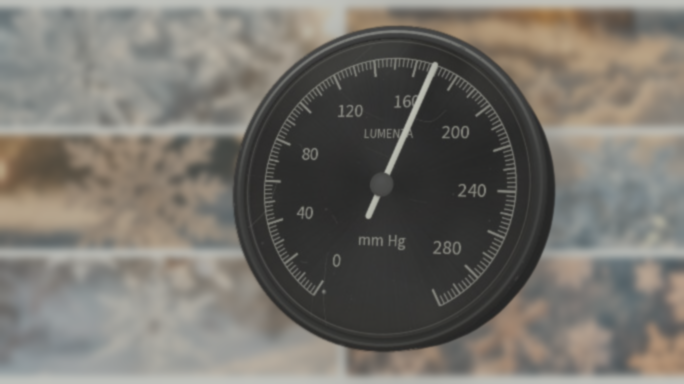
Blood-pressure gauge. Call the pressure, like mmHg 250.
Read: mmHg 170
